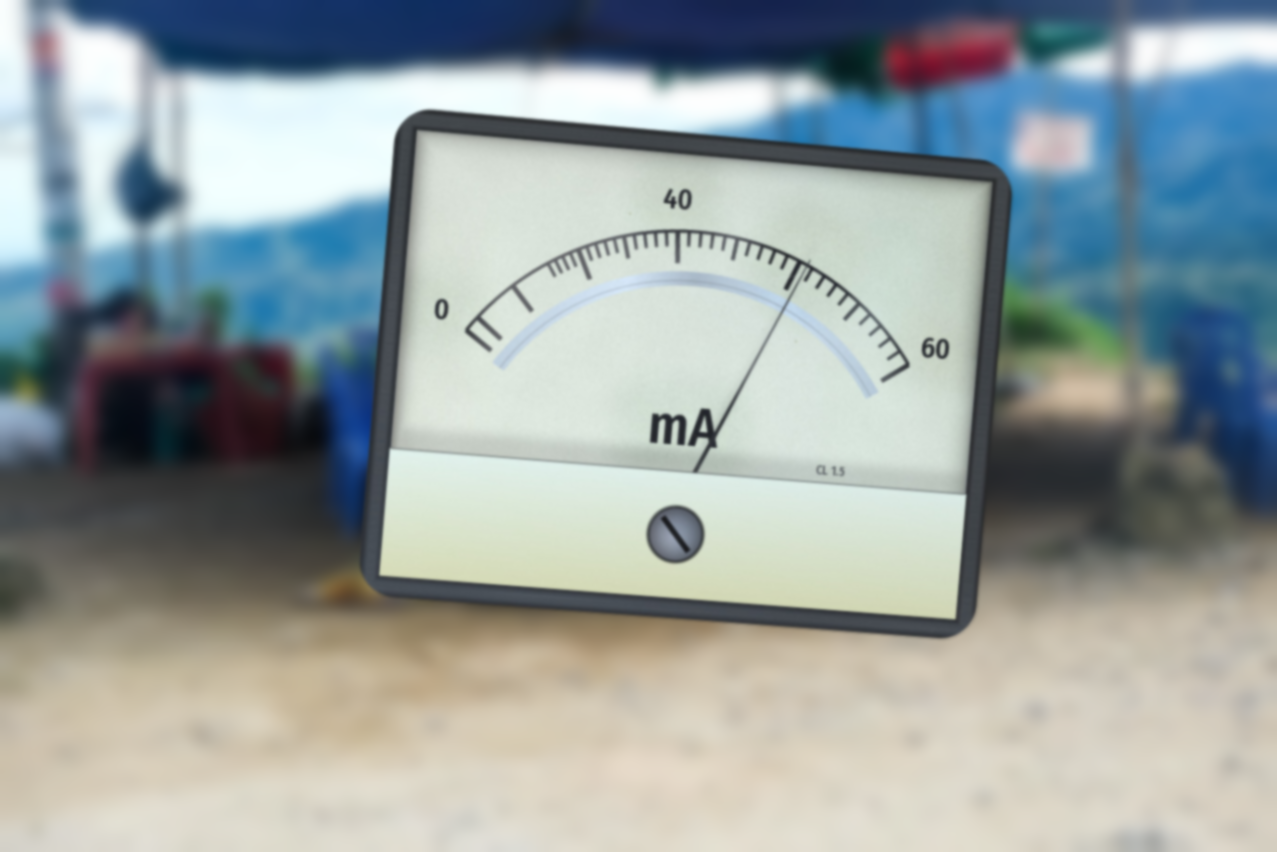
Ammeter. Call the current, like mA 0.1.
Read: mA 50.5
